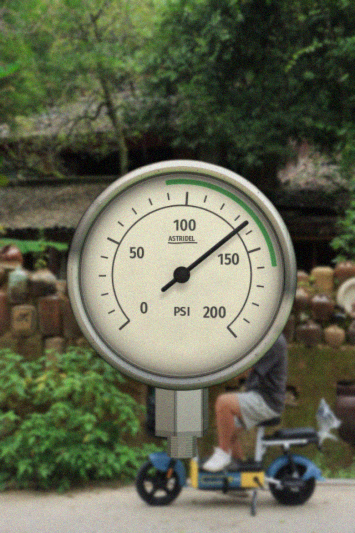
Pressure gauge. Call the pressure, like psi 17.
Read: psi 135
